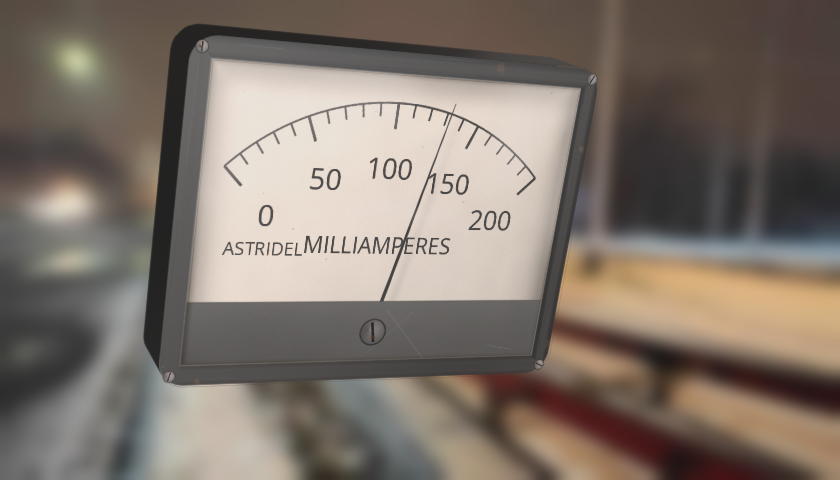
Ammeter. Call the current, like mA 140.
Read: mA 130
